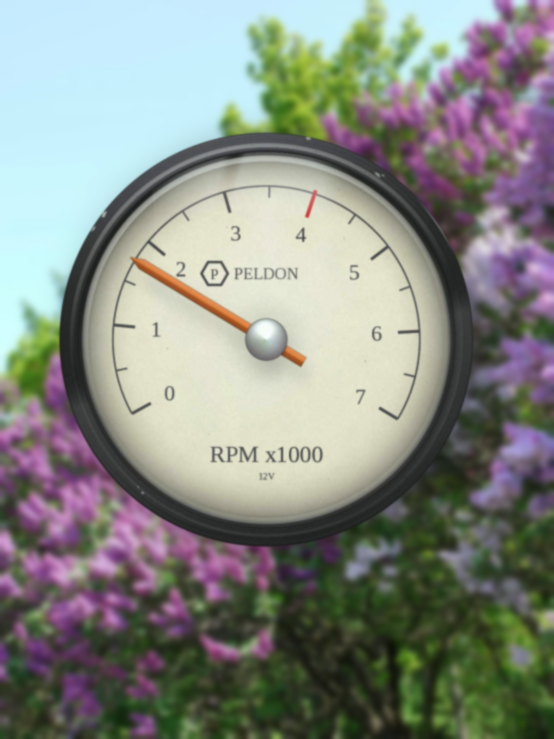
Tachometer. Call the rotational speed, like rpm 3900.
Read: rpm 1750
